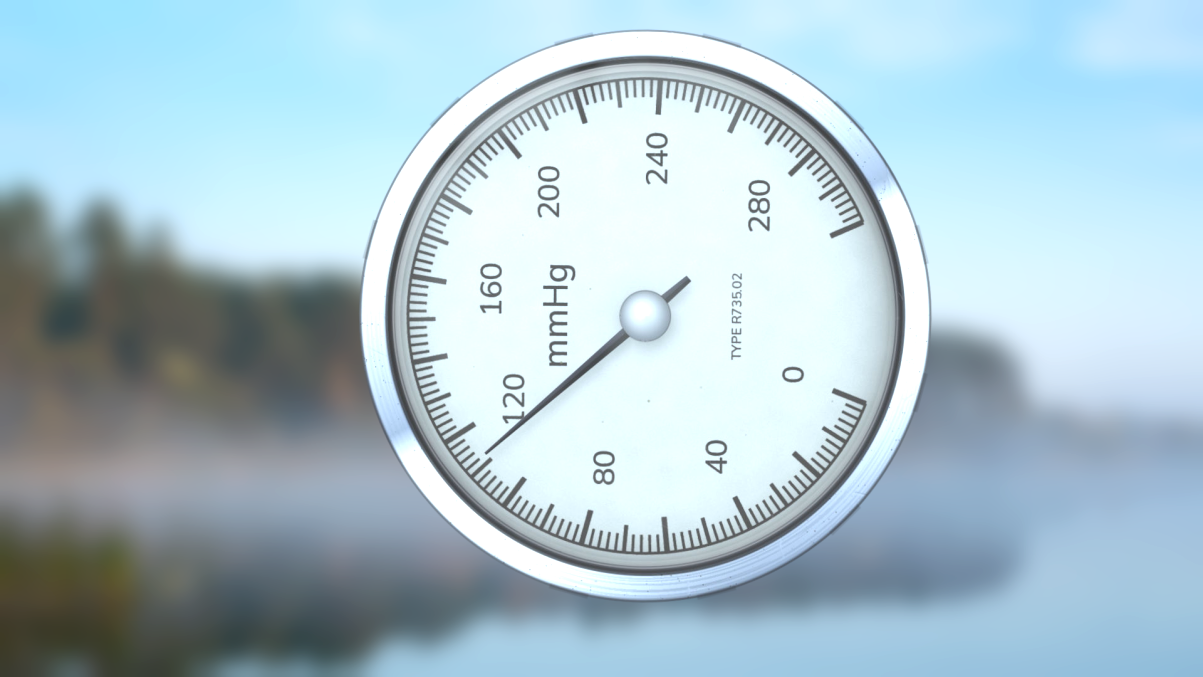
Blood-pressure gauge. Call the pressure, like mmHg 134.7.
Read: mmHg 112
